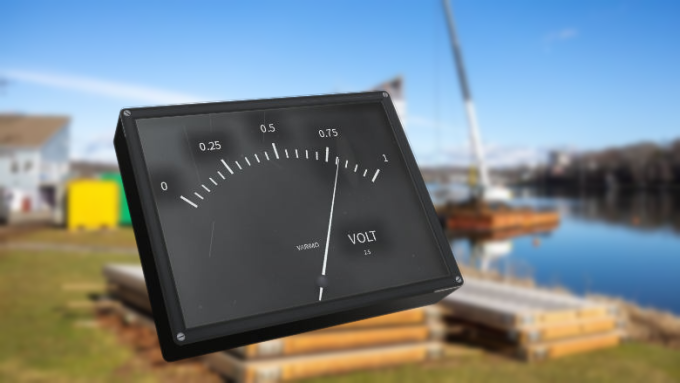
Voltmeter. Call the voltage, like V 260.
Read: V 0.8
